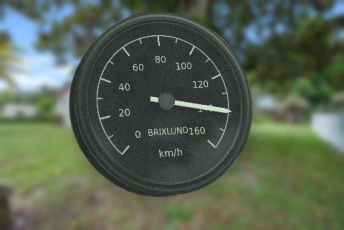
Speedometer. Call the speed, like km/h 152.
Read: km/h 140
